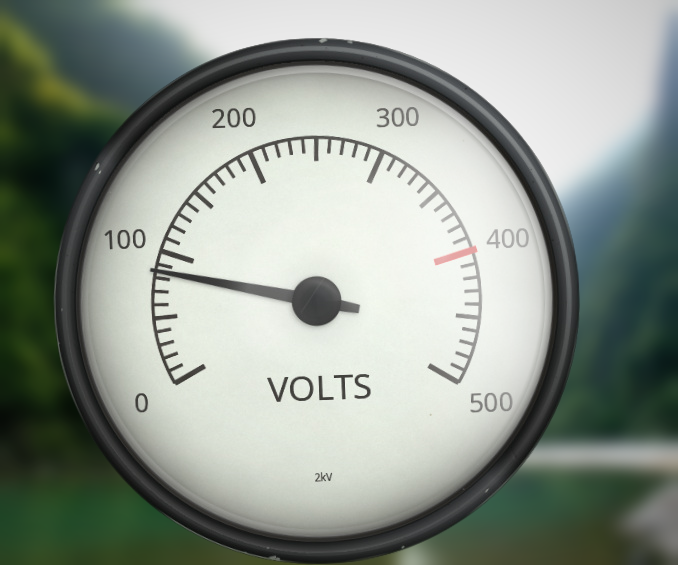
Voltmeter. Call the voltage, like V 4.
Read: V 85
